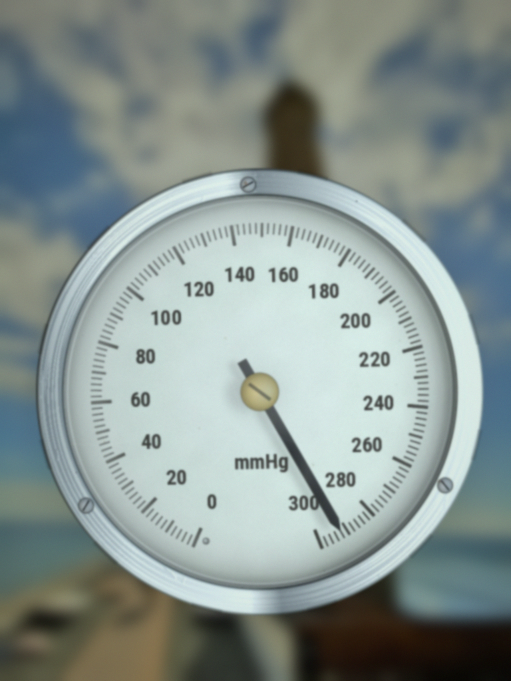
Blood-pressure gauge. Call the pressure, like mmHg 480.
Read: mmHg 292
